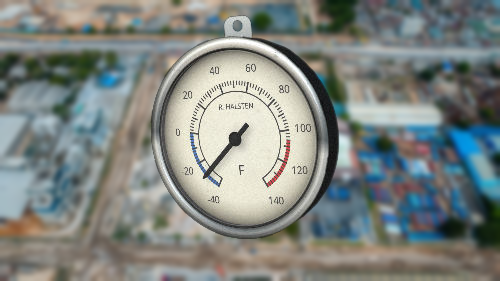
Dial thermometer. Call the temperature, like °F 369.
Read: °F -30
